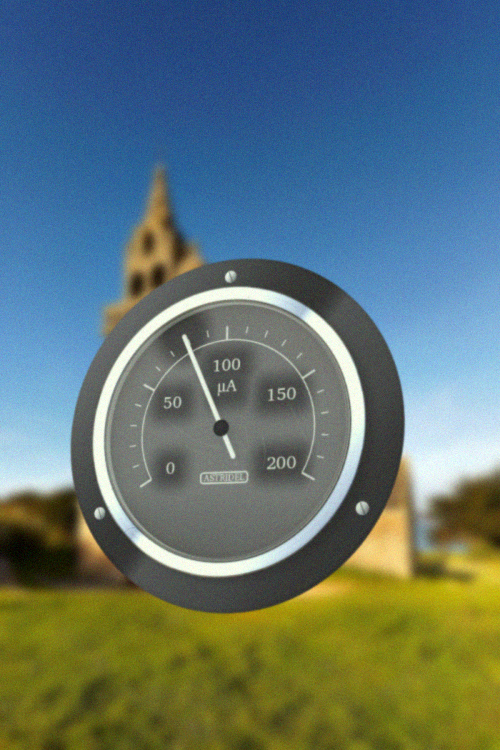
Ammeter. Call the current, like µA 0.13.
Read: µA 80
